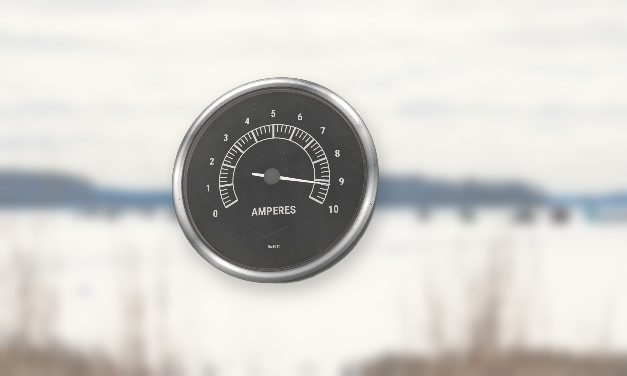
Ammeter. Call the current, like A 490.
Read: A 9.2
